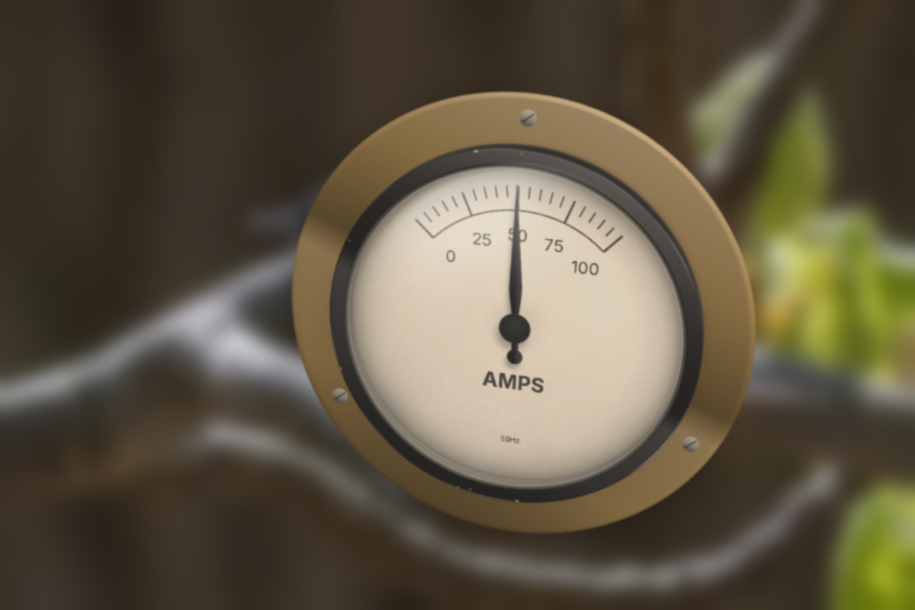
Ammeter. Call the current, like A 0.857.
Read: A 50
